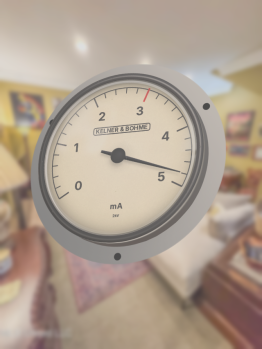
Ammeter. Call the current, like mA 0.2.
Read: mA 4.8
